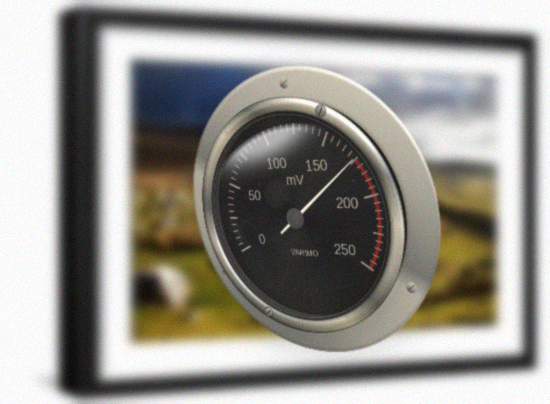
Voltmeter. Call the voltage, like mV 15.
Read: mV 175
